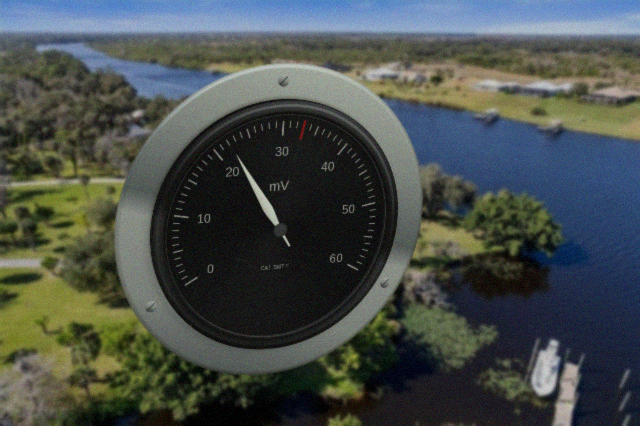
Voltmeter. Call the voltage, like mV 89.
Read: mV 22
